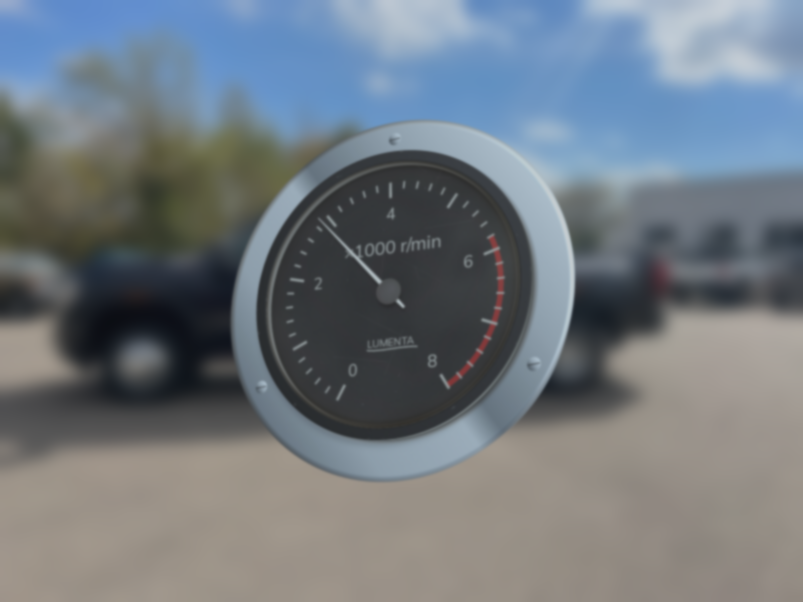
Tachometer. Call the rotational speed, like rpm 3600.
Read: rpm 2900
